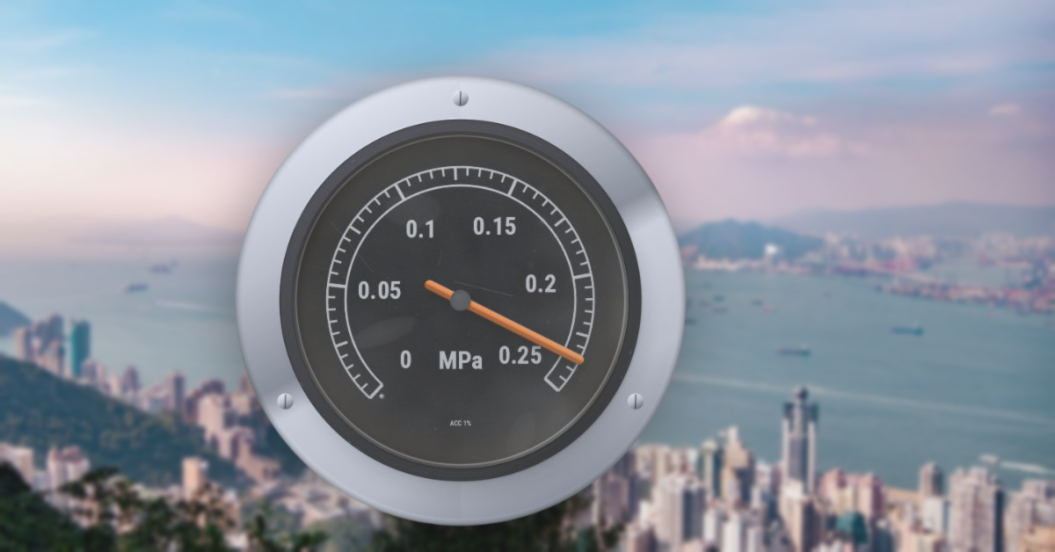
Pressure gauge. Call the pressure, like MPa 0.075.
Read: MPa 0.235
